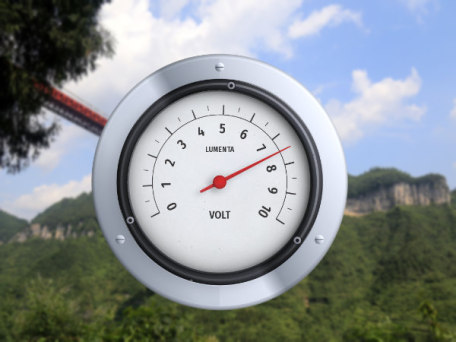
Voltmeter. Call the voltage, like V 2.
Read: V 7.5
